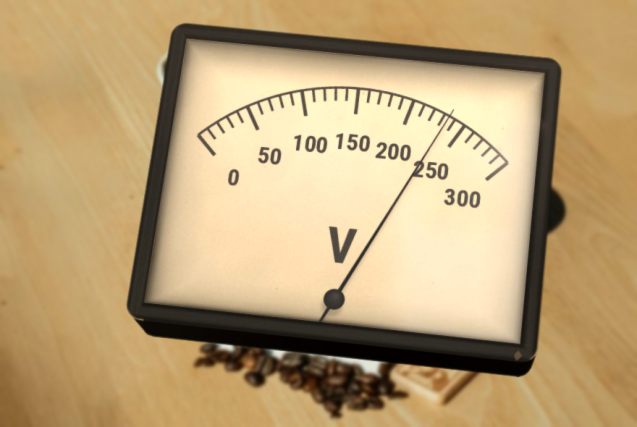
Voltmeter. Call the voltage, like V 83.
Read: V 235
